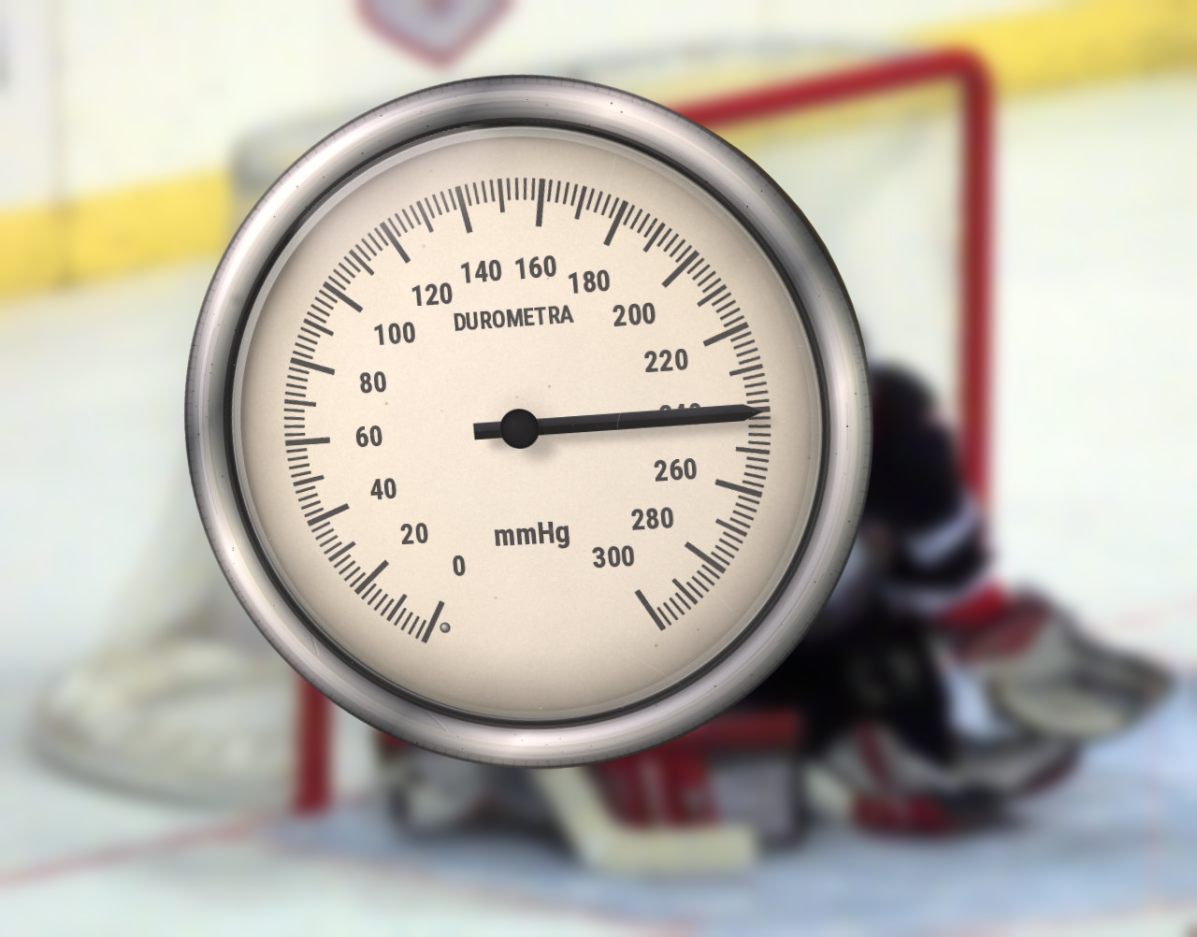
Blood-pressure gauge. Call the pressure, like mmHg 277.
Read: mmHg 240
